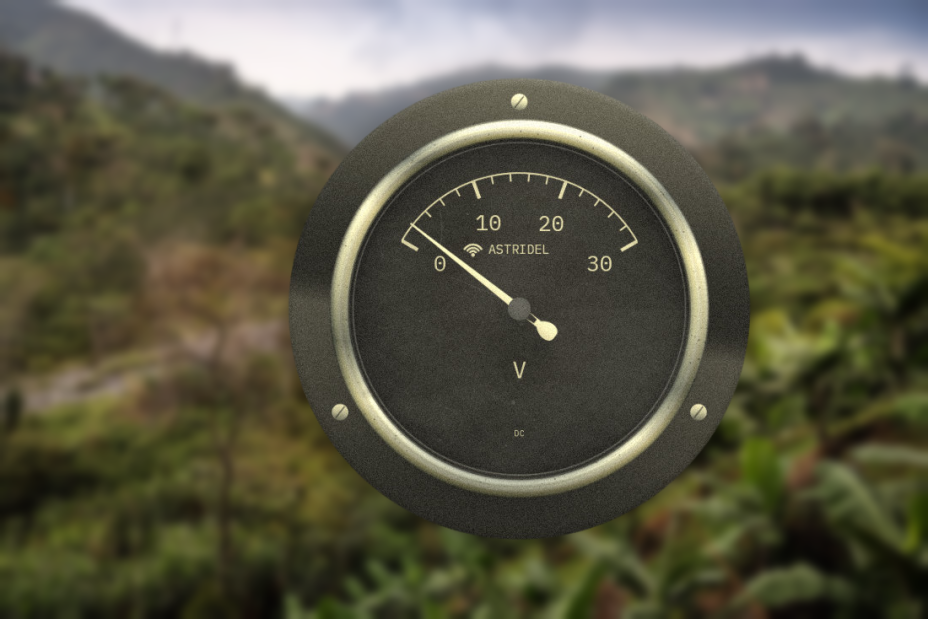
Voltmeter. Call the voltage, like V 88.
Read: V 2
